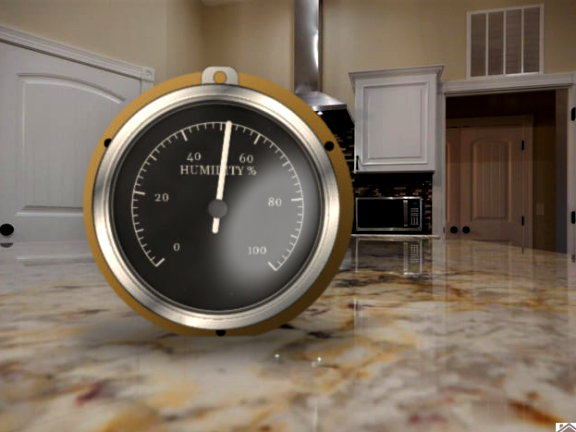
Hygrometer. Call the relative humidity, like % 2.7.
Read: % 52
